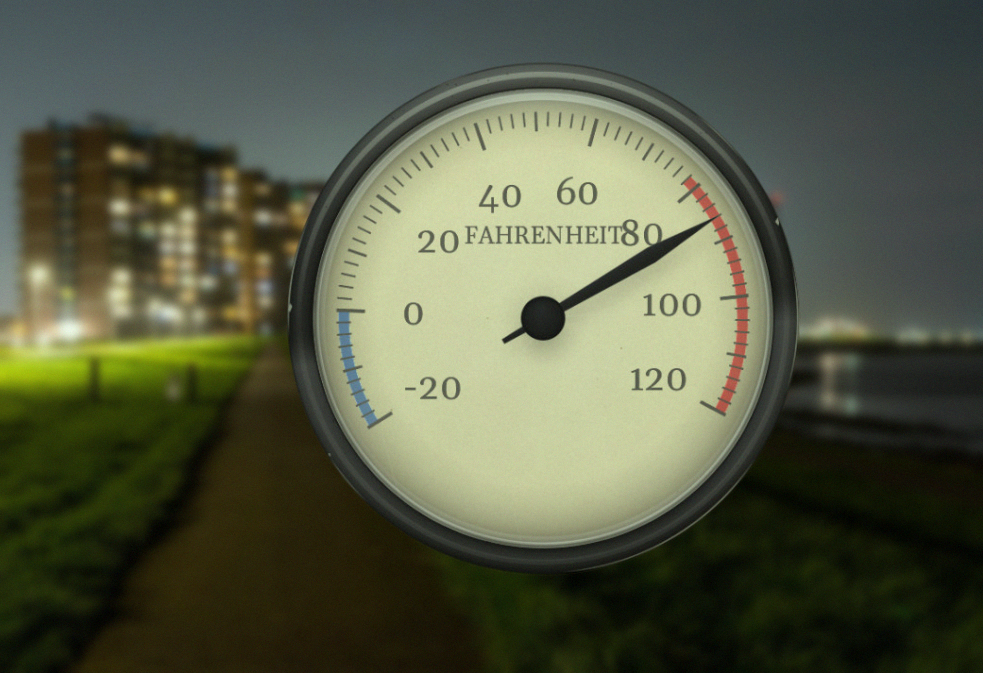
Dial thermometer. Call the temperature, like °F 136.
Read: °F 86
